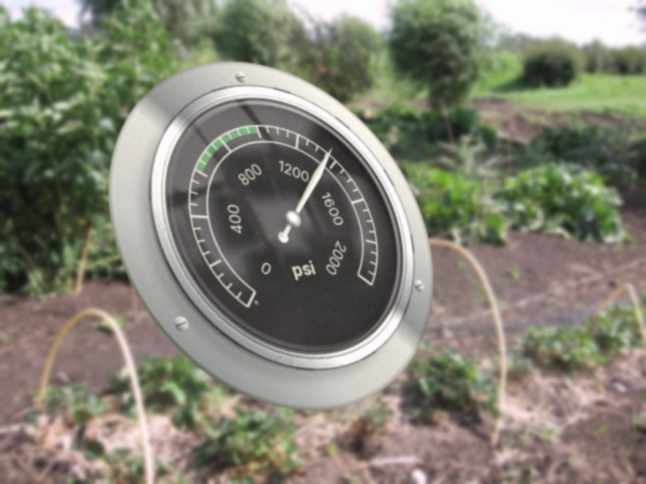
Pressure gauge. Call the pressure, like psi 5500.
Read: psi 1350
